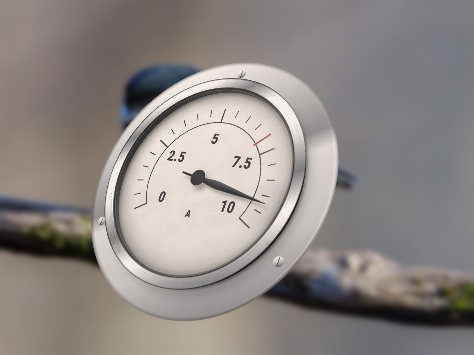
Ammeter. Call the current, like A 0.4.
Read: A 9.25
